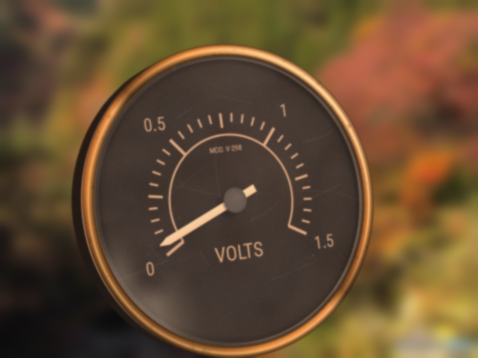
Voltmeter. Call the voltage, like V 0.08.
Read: V 0.05
